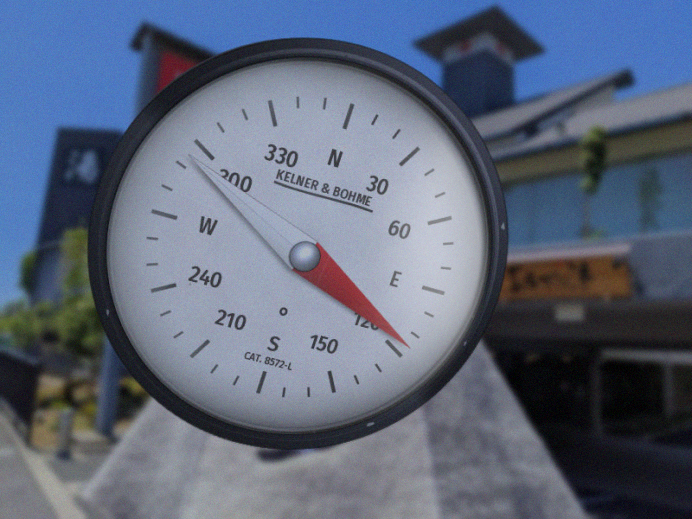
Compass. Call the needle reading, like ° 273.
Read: ° 115
